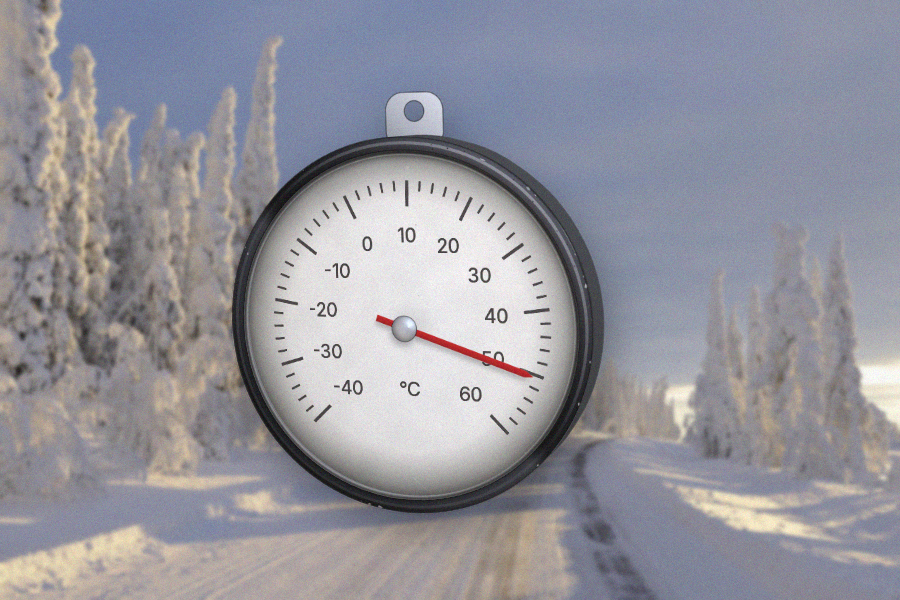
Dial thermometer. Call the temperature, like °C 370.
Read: °C 50
